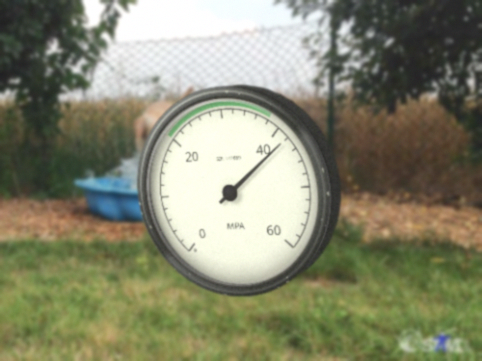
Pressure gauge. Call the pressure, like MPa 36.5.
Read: MPa 42
